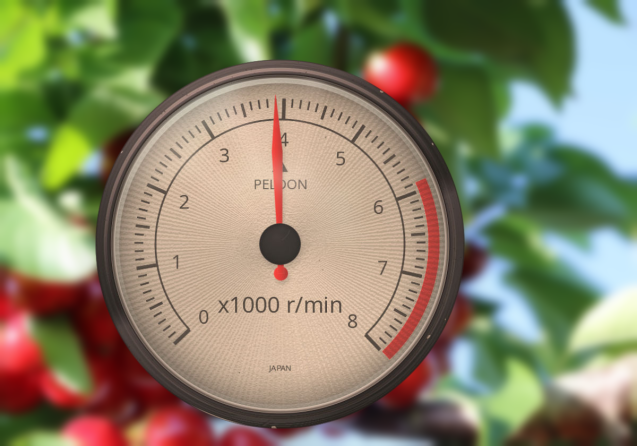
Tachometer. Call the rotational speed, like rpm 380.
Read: rpm 3900
